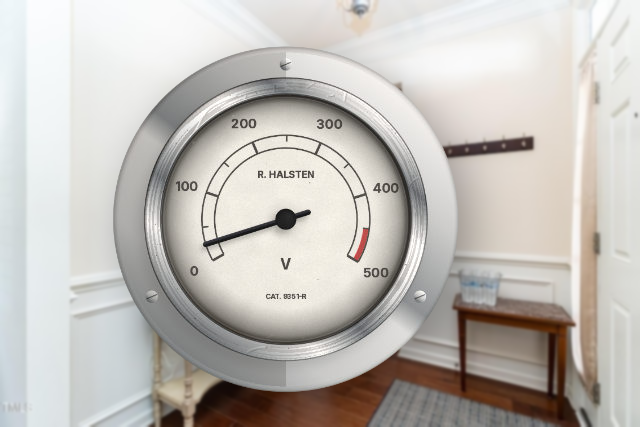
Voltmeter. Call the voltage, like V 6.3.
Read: V 25
